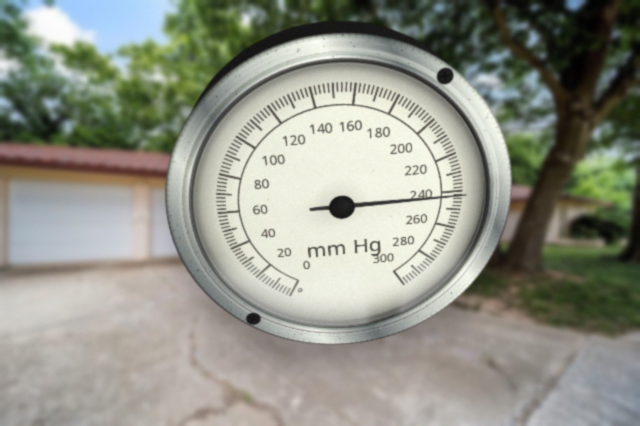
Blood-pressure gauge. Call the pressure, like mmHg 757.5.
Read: mmHg 240
